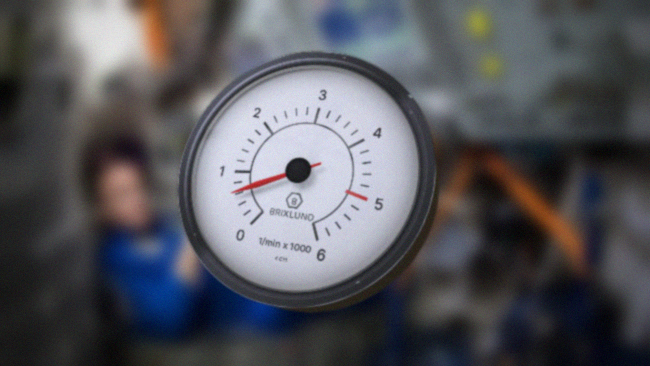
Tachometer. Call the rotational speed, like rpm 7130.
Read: rpm 600
